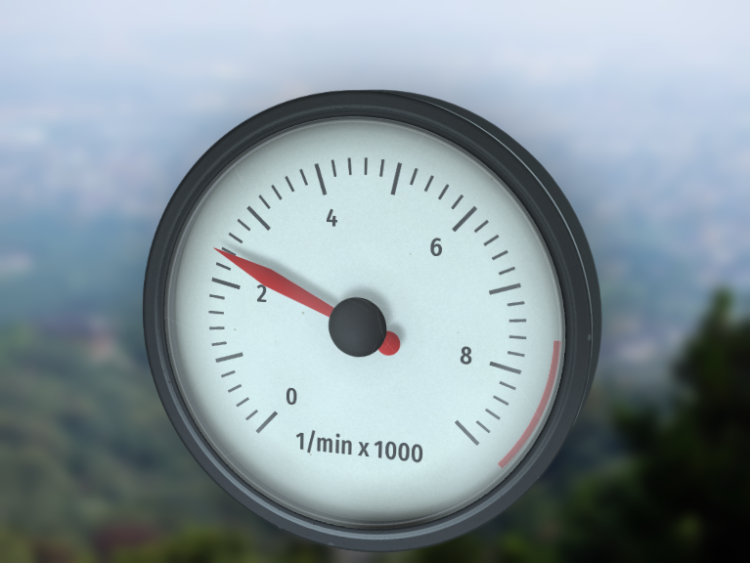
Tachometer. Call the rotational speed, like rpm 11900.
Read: rpm 2400
